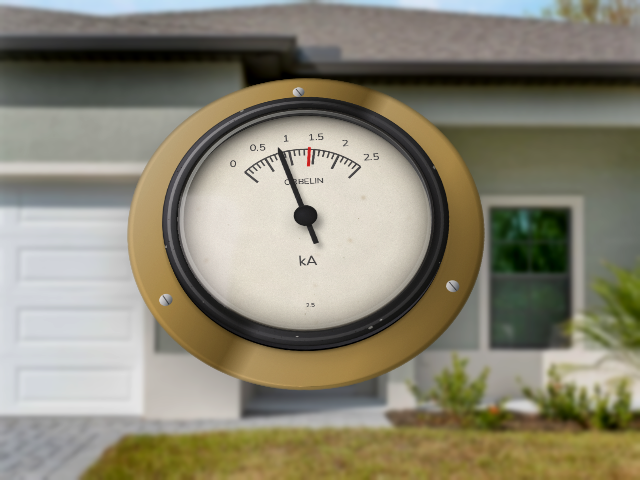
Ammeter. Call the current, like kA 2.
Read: kA 0.8
